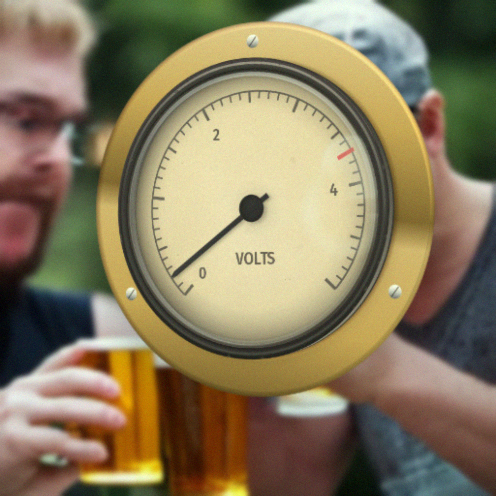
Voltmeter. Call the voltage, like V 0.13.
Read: V 0.2
